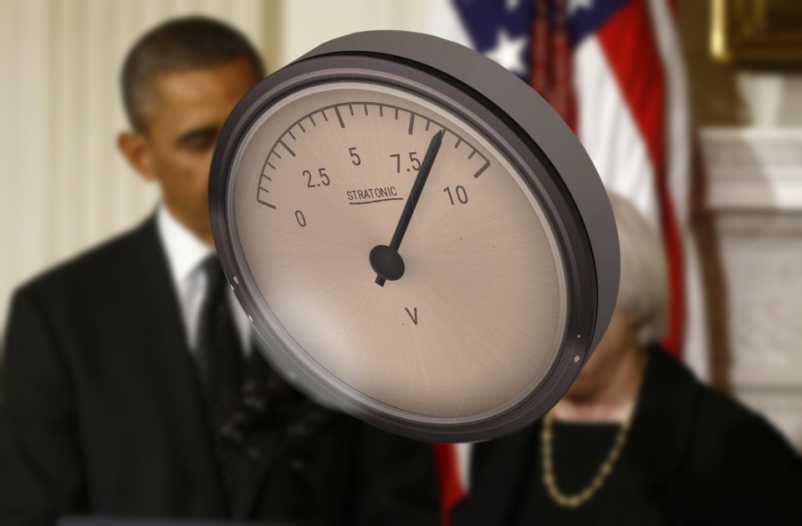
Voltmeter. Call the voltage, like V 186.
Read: V 8.5
